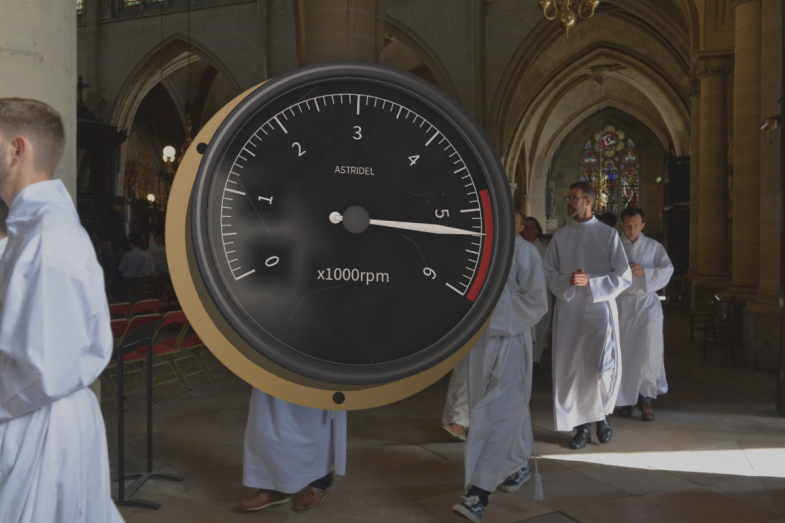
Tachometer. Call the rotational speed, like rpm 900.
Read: rpm 5300
